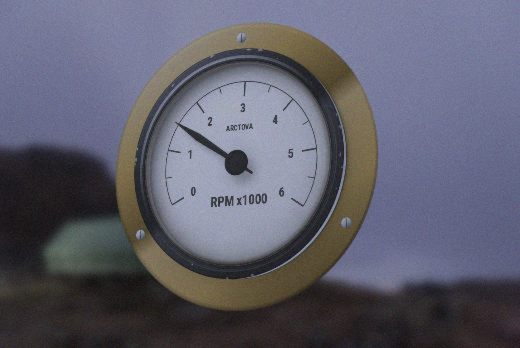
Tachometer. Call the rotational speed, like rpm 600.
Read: rpm 1500
